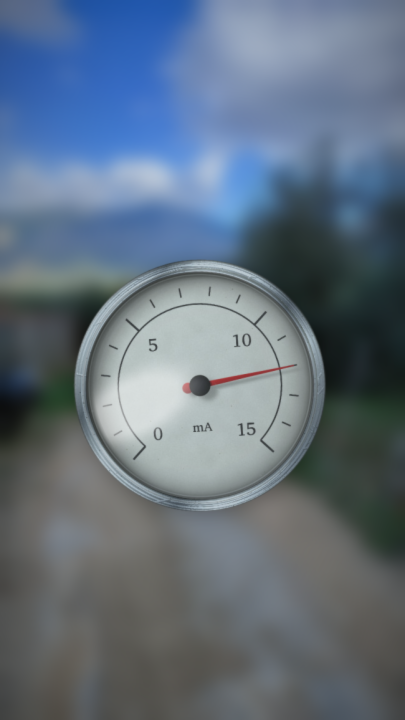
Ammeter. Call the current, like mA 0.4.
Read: mA 12
